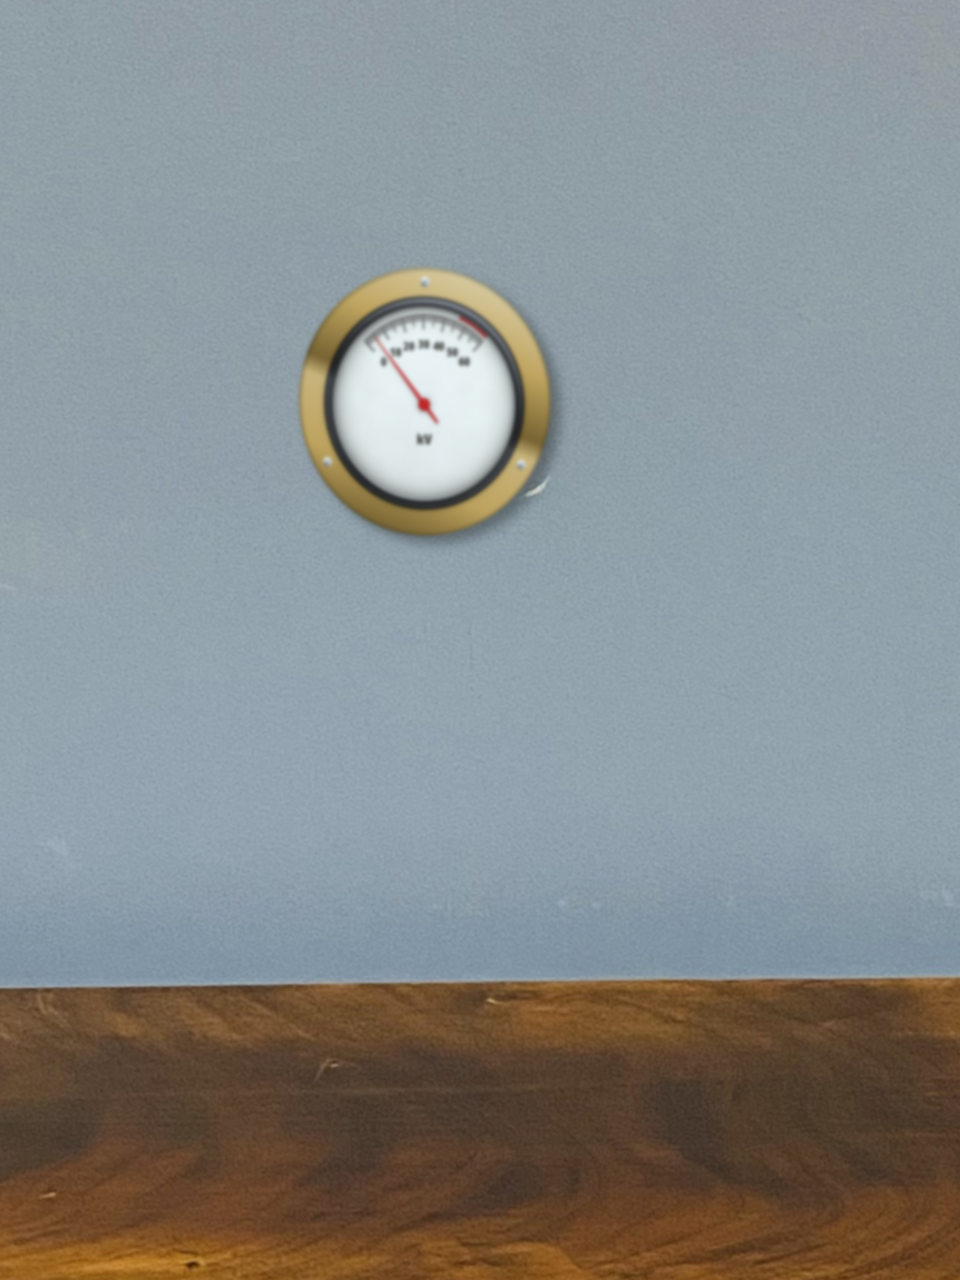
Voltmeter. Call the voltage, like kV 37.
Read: kV 5
